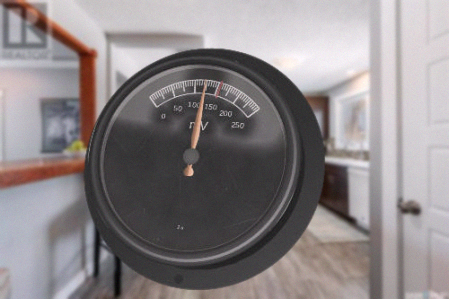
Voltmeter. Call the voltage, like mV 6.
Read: mV 125
